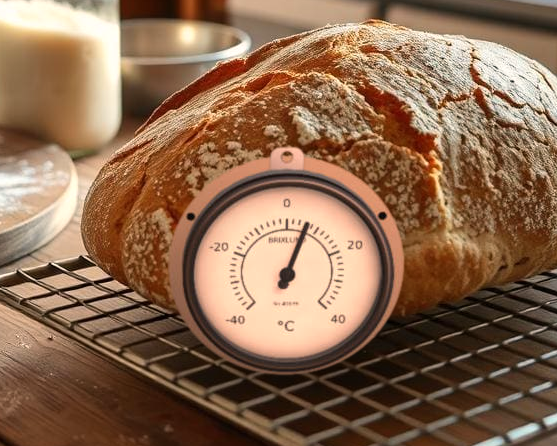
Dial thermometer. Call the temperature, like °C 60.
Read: °C 6
